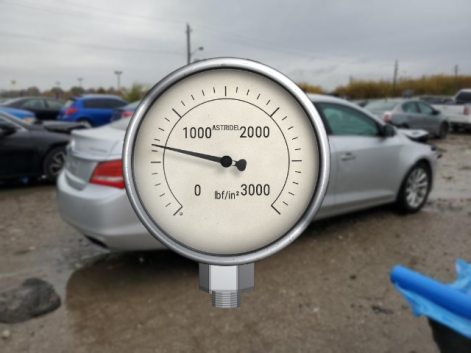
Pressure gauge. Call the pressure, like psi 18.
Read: psi 650
